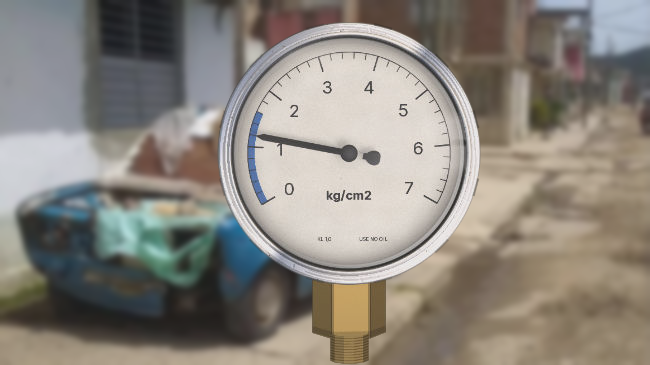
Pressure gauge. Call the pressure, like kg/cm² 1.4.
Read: kg/cm² 1.2
